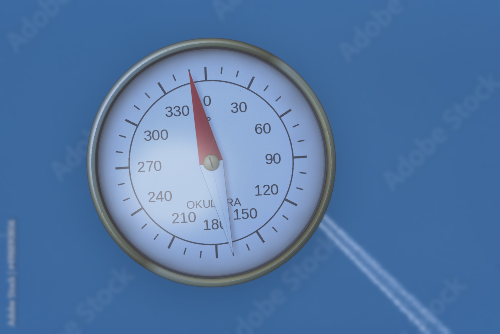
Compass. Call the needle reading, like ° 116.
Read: ° 350
